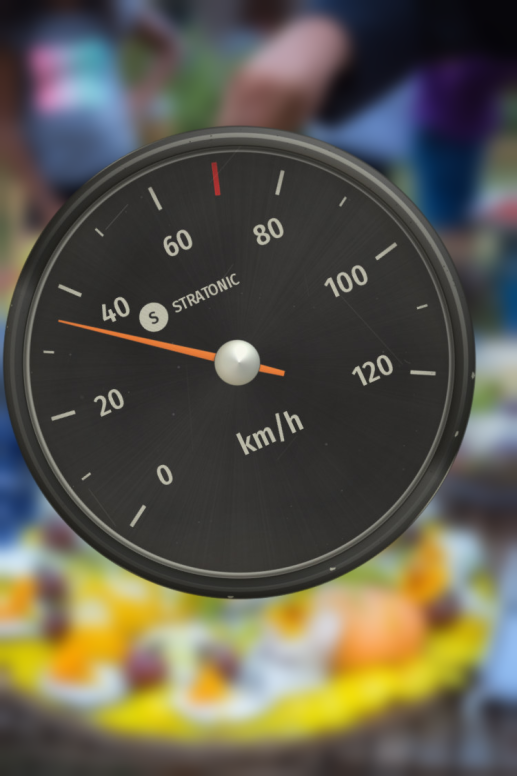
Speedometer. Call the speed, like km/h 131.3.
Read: km/h 35
